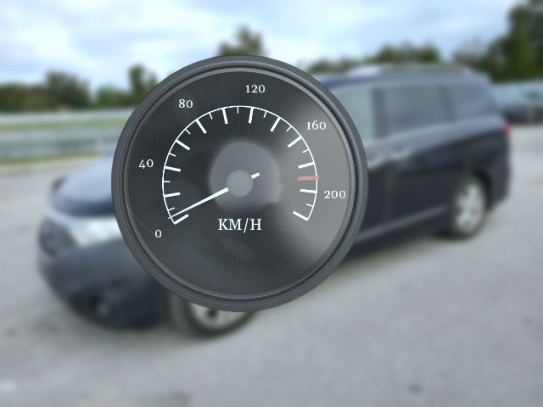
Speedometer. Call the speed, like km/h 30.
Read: km/h 5
